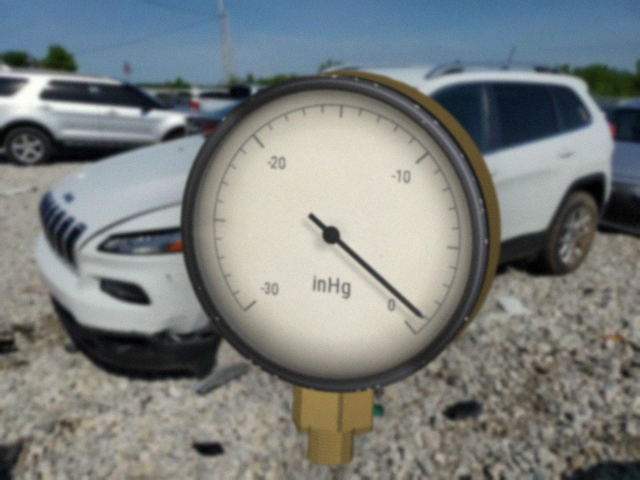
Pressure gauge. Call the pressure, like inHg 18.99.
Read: inHg -1
